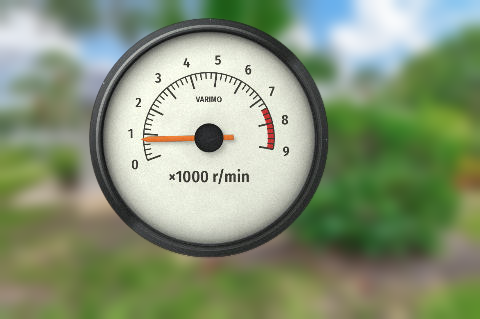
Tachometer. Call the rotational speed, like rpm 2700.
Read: rpm 800
